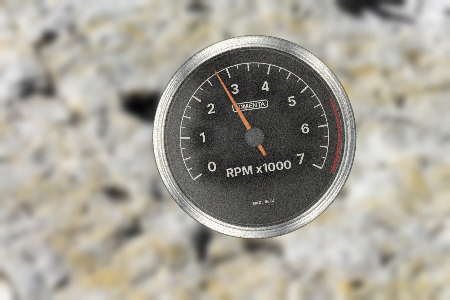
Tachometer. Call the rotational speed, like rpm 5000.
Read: rpm 2750
